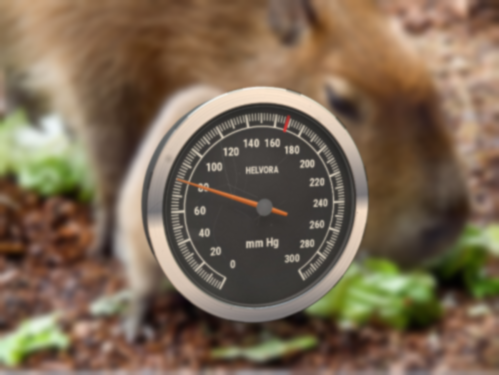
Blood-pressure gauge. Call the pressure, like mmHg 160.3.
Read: mmHg 80
